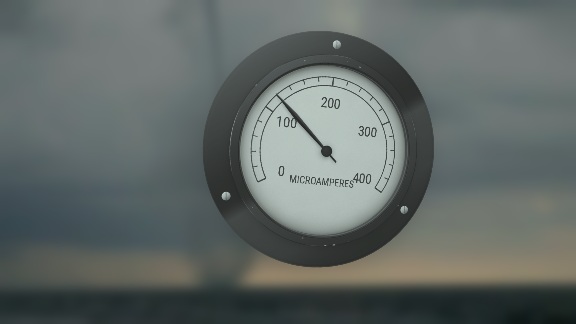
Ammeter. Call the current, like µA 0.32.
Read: µA 120
